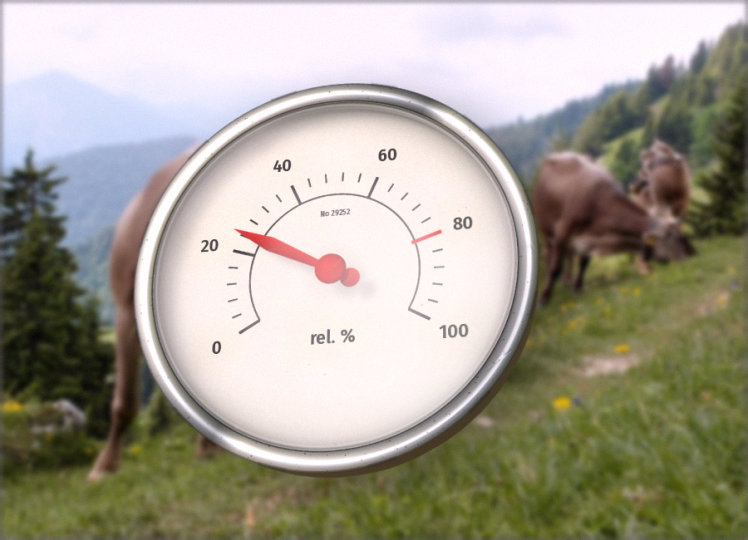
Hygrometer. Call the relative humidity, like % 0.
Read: % 24
